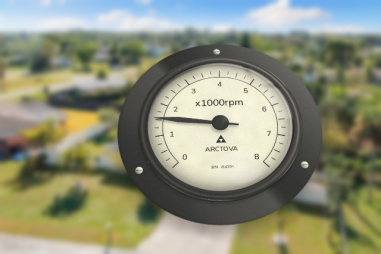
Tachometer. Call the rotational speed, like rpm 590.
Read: rpm 1500
